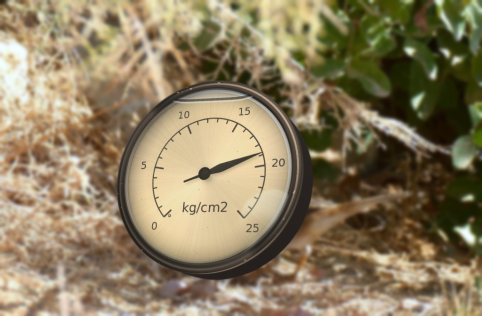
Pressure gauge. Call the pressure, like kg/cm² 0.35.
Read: kg/cm² 19
